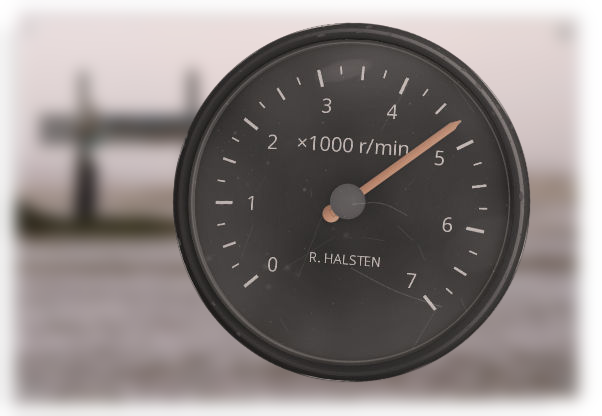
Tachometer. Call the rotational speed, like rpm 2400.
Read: rpm 4750
